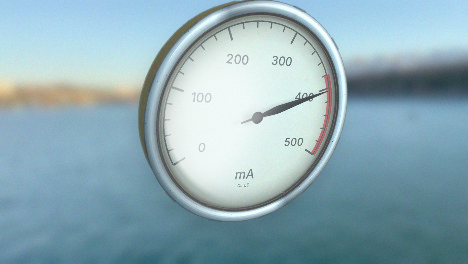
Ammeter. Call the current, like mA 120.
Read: mA 400
